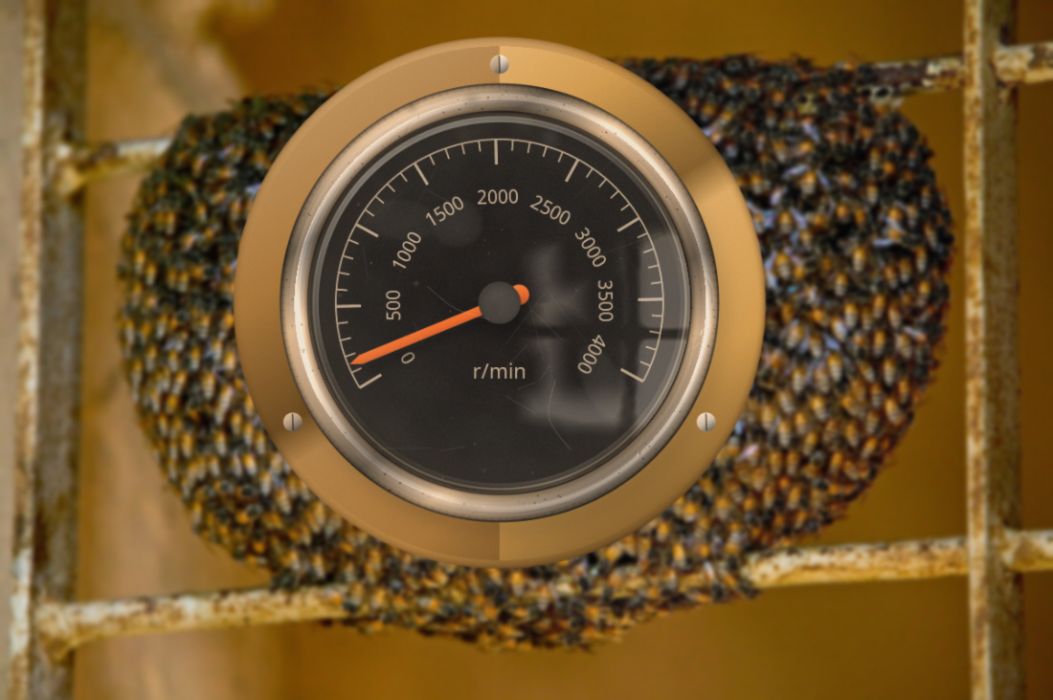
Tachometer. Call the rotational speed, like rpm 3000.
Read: rpm 150
